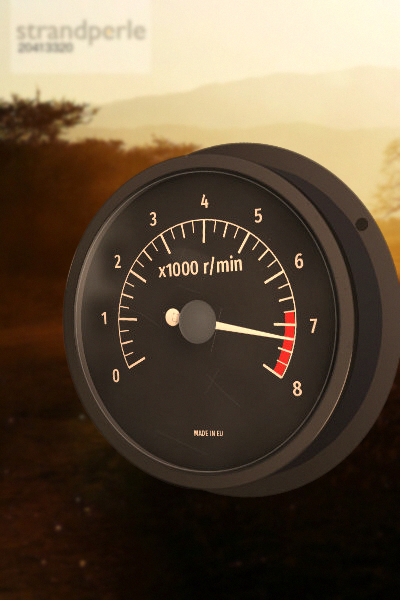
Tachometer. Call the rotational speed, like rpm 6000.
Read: rpm 7250
